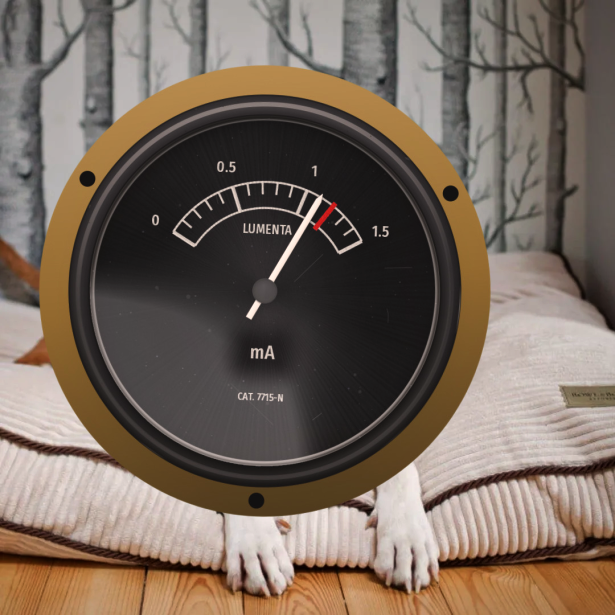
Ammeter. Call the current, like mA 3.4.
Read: mA 1.1
